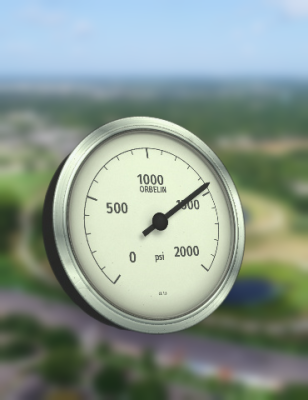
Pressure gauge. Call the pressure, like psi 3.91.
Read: psi 1450
